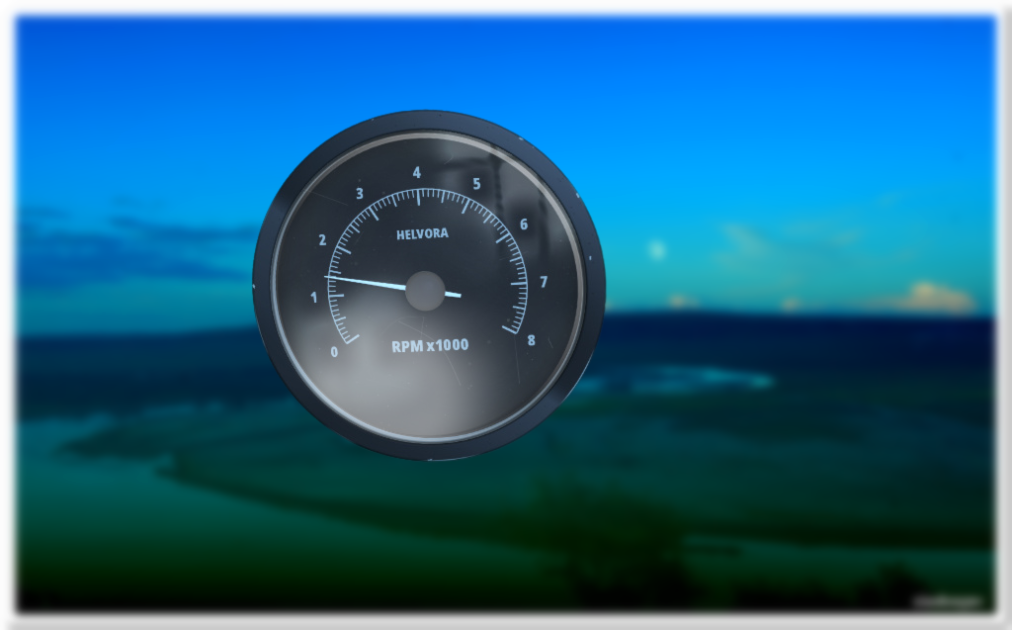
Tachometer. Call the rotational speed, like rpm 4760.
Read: rpm 1400
